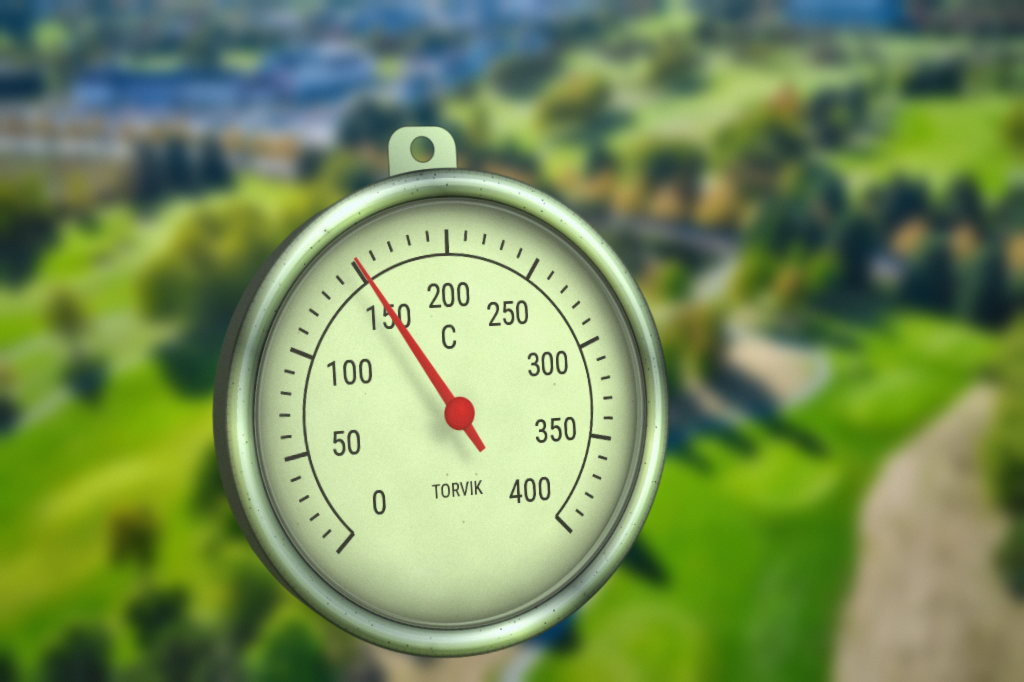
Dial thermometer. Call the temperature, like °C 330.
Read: °C 150
